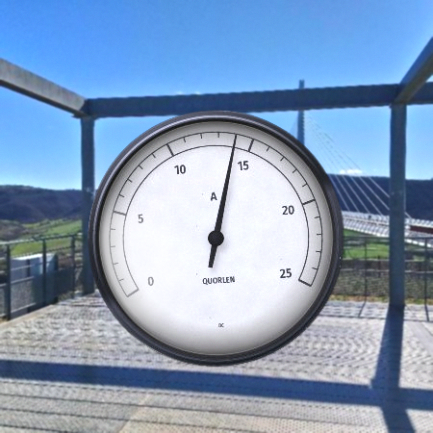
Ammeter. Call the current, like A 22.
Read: A 14
